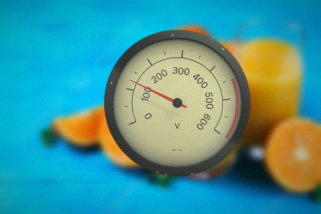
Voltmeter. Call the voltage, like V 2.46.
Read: V 125
